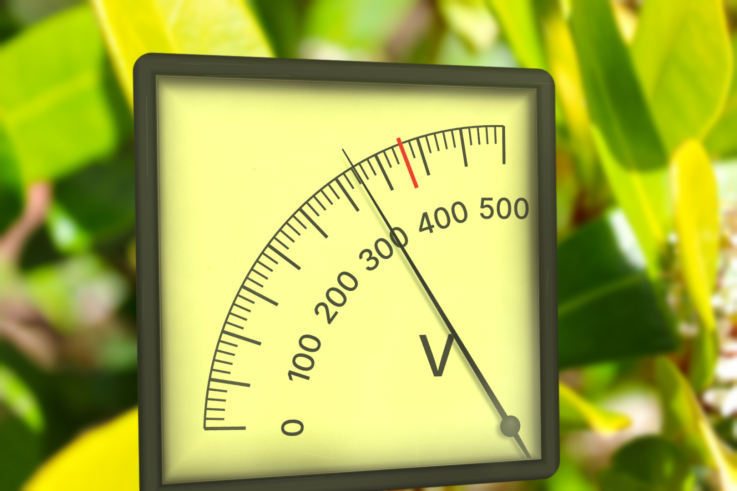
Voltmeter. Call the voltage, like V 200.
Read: V 320
